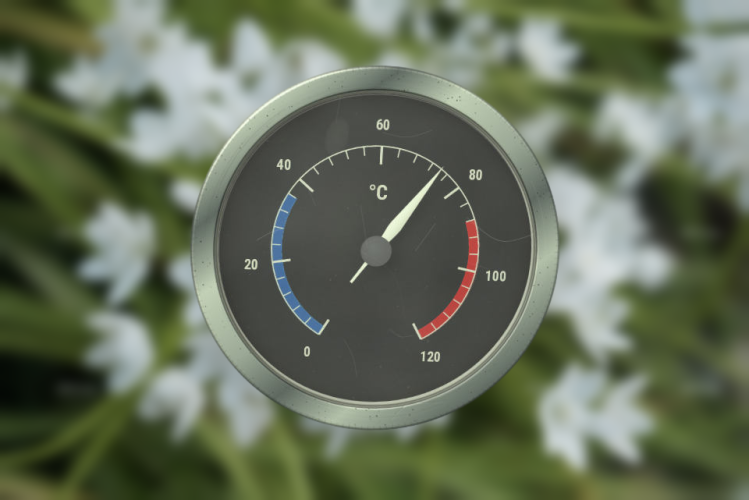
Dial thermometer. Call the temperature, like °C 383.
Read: °C 74
